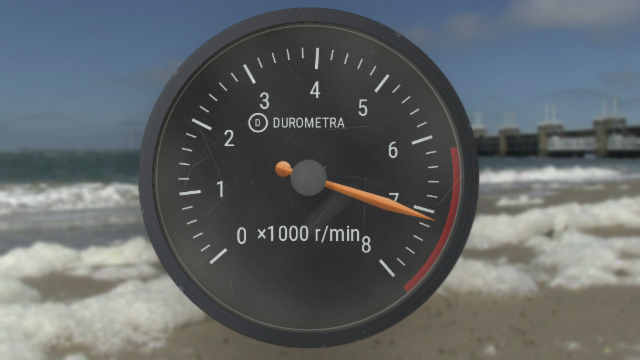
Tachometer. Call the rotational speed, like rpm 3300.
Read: rpm 7100
